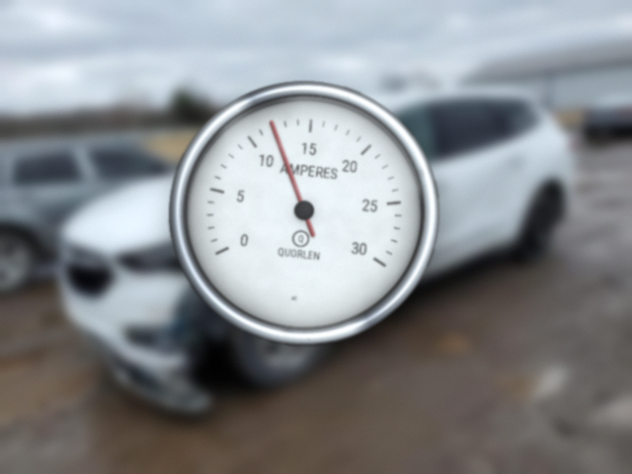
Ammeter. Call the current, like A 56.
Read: A 12
